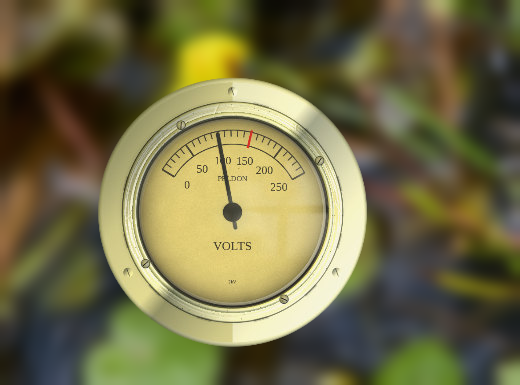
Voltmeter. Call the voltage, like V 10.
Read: V 100
